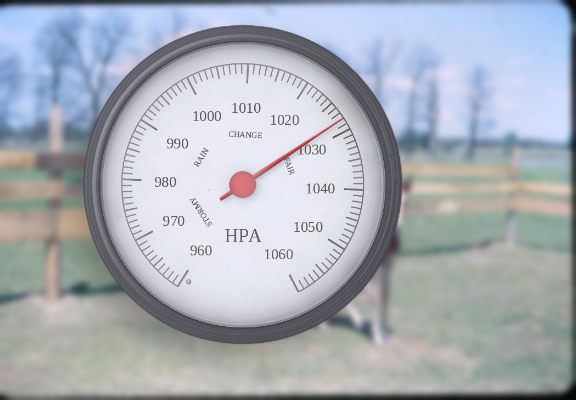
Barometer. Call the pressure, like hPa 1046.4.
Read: hPa 1028
